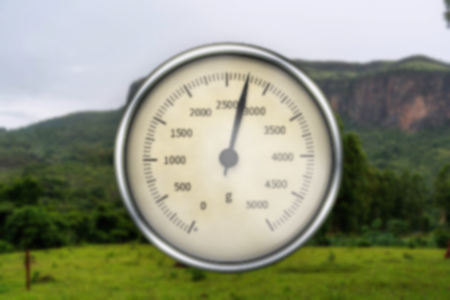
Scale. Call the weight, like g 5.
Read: g 2750
